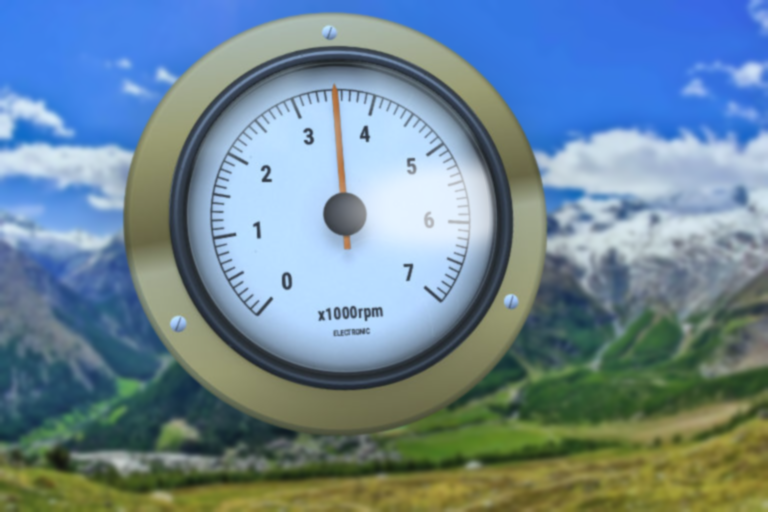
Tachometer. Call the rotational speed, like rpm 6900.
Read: rpm 3500
